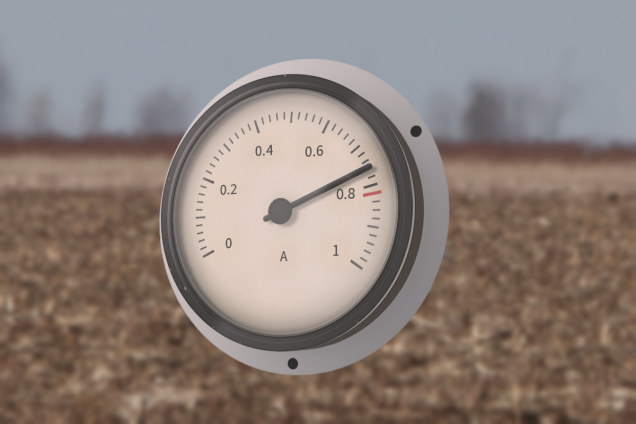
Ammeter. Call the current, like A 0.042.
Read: A 0.76
